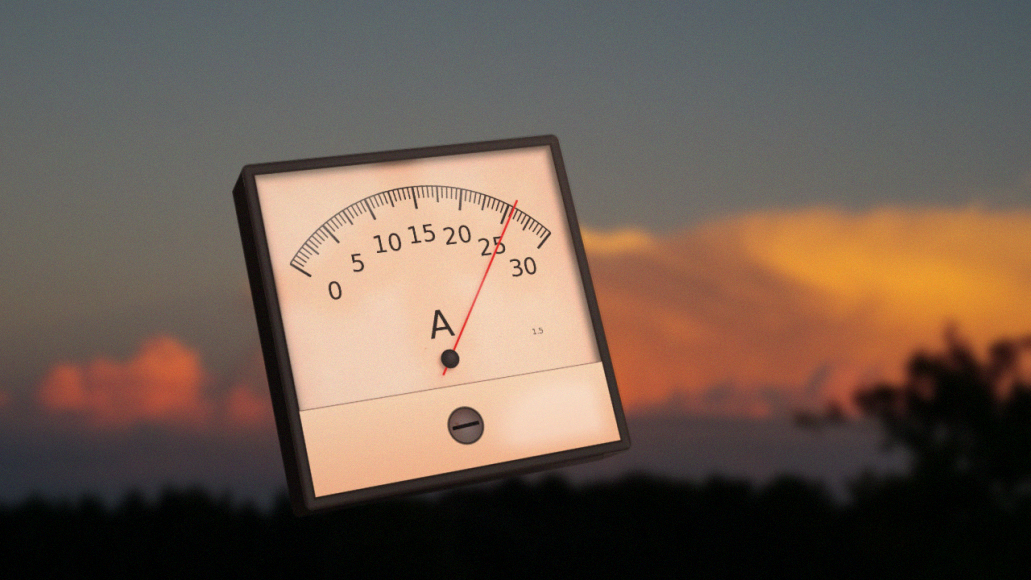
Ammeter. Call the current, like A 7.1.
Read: A 25.5
